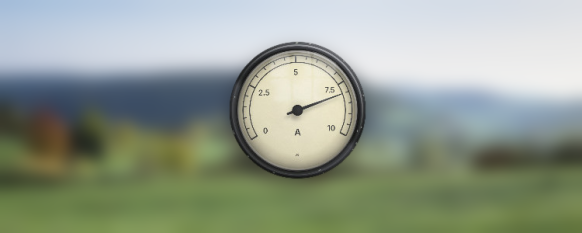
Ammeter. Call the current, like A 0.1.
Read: A 8
